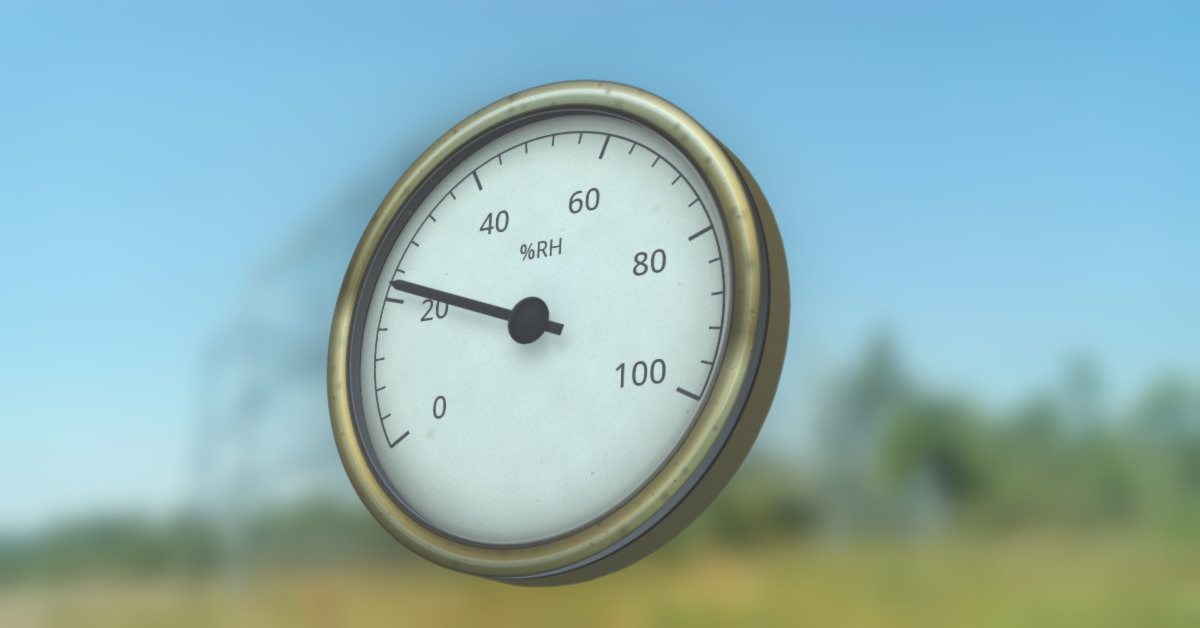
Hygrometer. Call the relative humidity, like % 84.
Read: % 22
